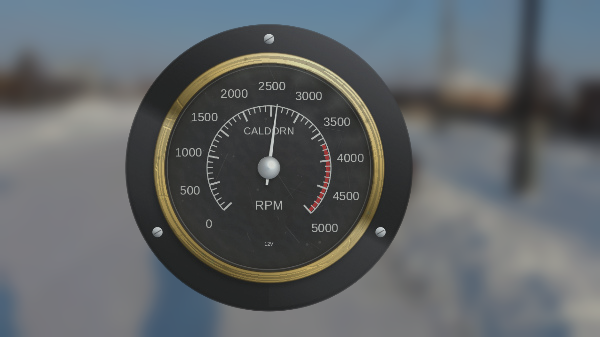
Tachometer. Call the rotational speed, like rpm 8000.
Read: rpm 2600
